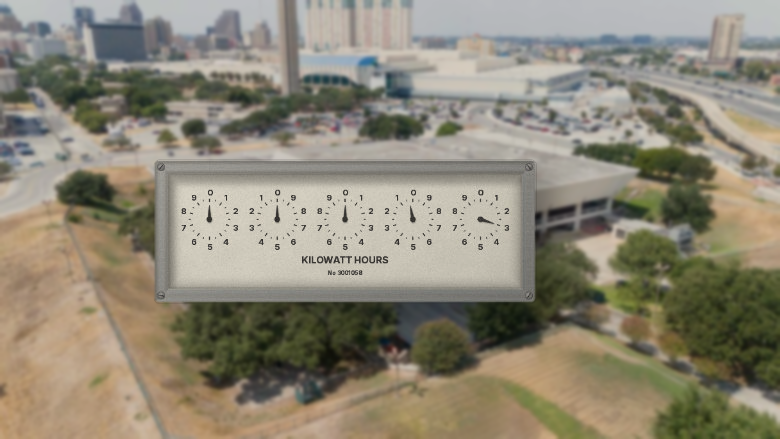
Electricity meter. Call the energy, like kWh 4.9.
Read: kWh 3
